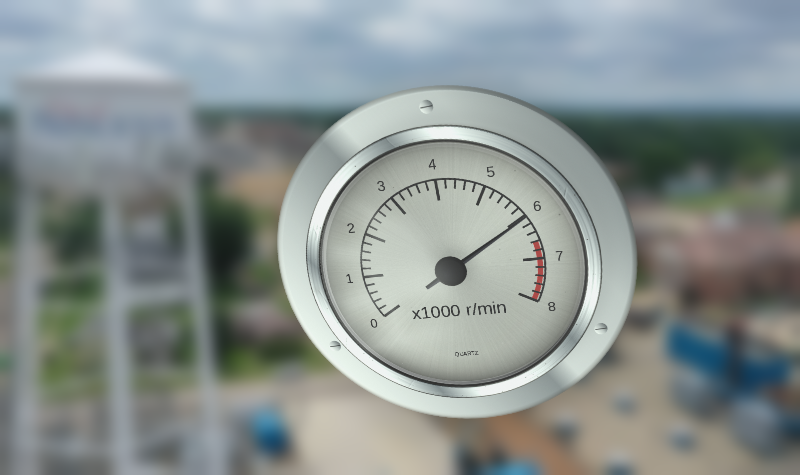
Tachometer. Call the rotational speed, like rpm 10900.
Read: rpm 6000
